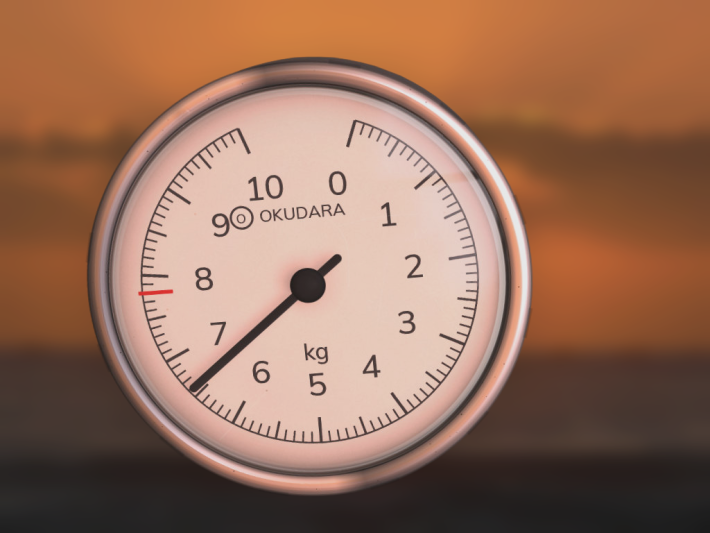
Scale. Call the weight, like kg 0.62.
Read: kg 6.6
